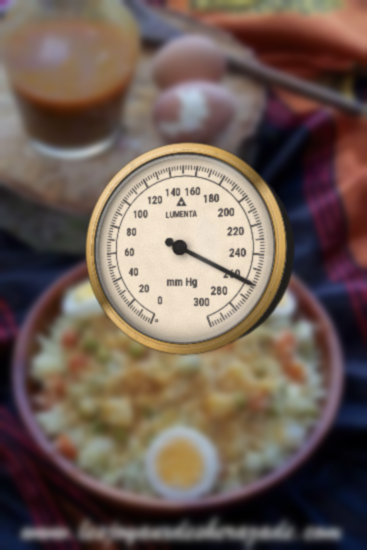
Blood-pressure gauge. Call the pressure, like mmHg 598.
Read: mmHg 260
